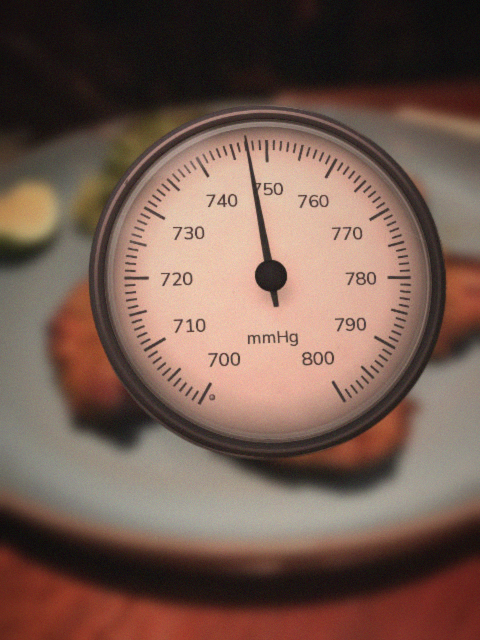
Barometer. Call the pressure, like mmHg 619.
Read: mmHg 747
